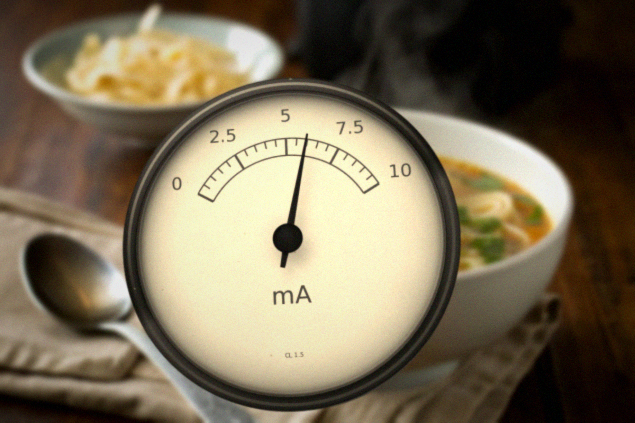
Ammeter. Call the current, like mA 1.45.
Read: mA 6
